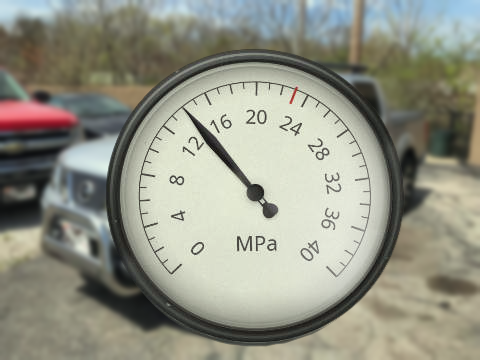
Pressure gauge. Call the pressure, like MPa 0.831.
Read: MPa 14
